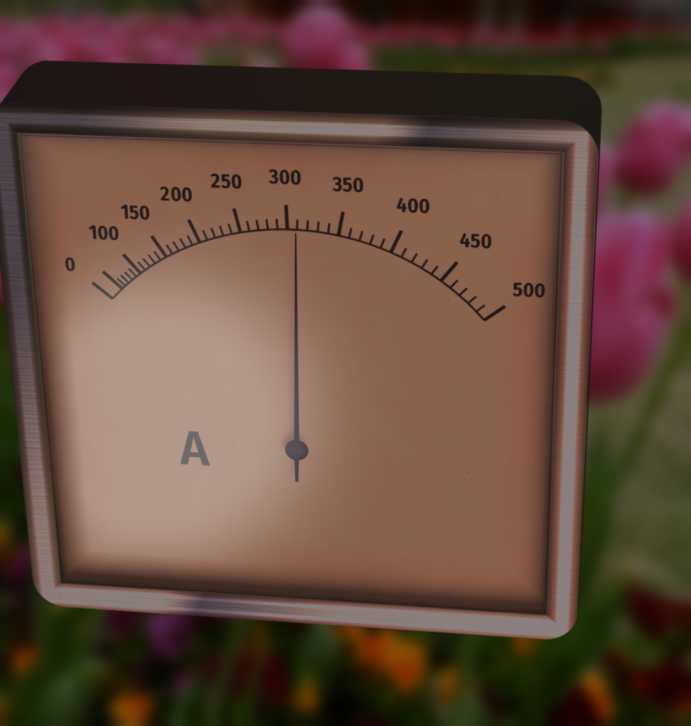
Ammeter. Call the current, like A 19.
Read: A 310
